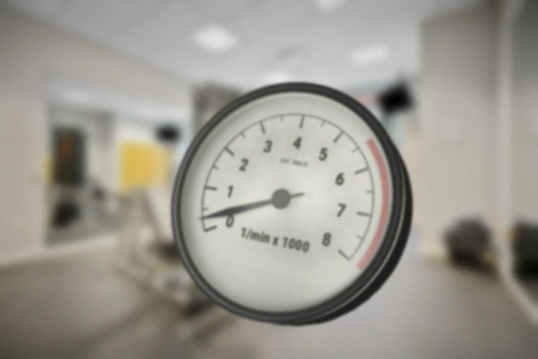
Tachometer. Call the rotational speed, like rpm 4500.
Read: rpm 250
